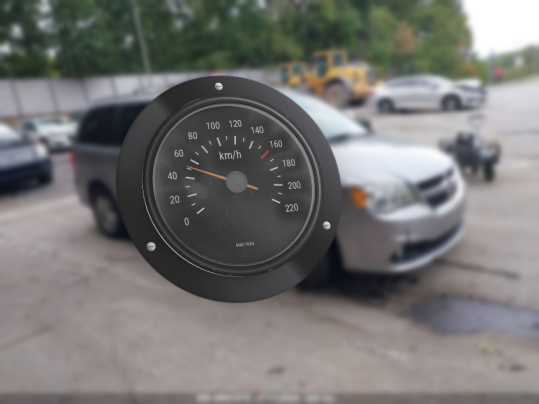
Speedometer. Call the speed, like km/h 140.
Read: km/h 50
